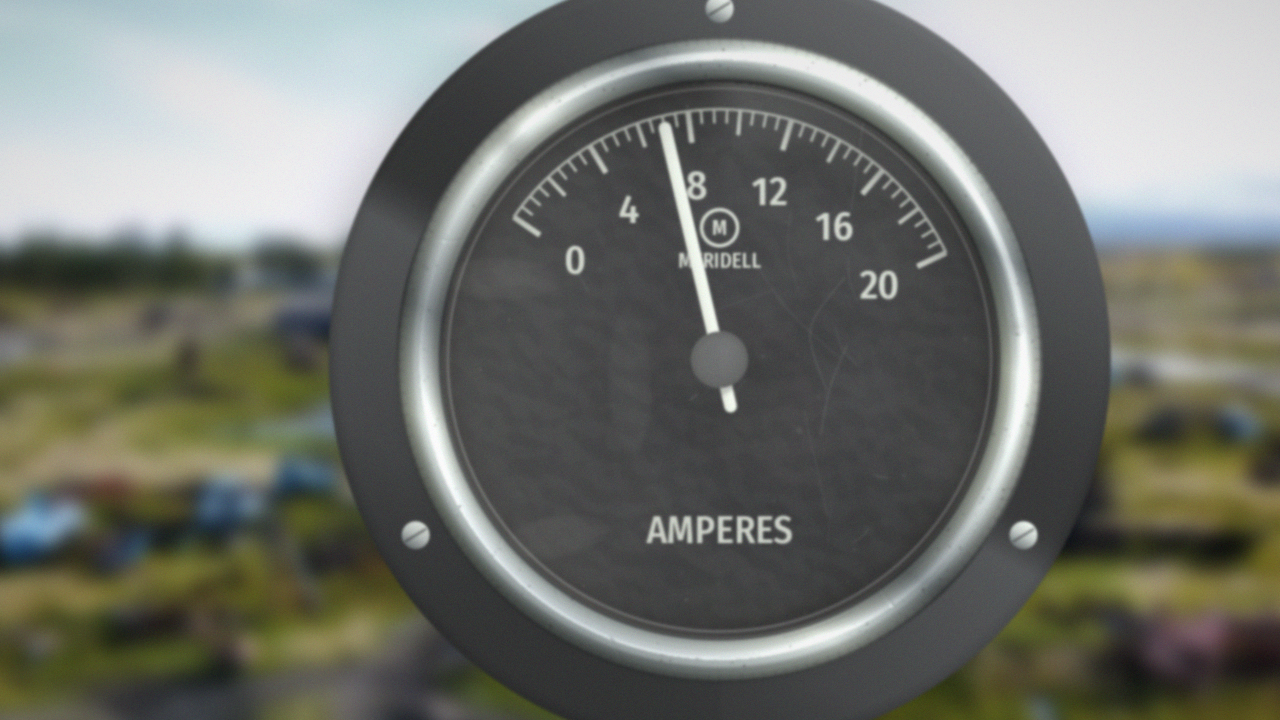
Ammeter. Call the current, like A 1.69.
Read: A 7
